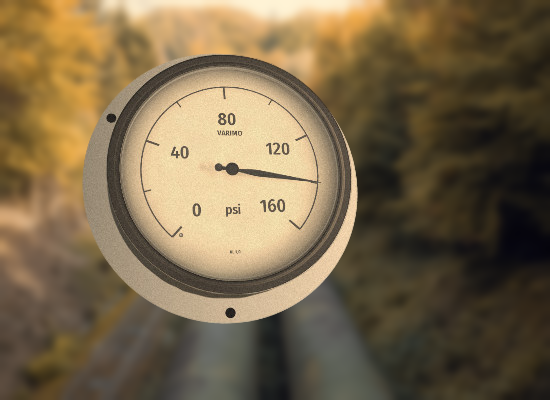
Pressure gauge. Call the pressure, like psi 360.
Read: psi 140
